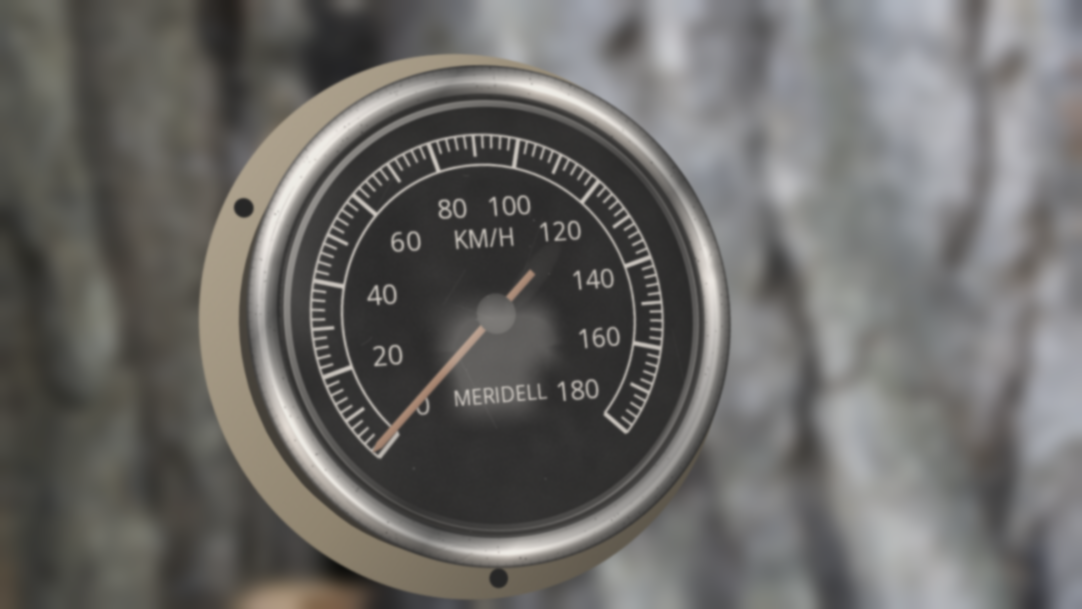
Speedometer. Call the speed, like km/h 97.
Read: km/h 2
